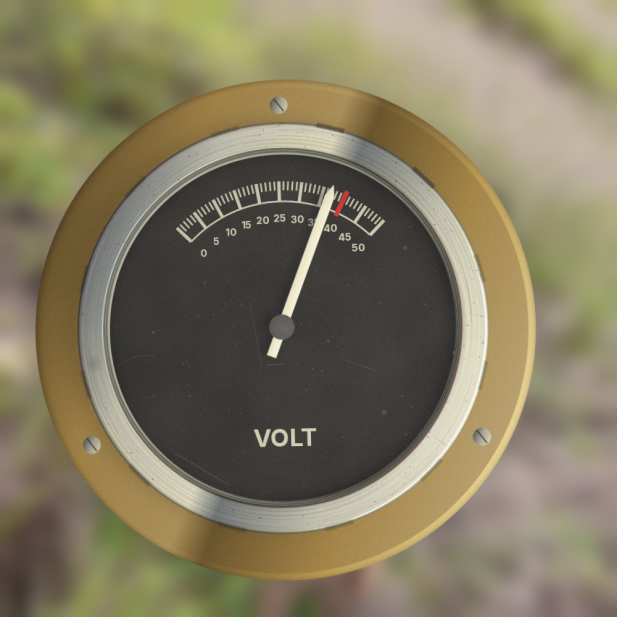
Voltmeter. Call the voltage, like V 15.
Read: V 37
